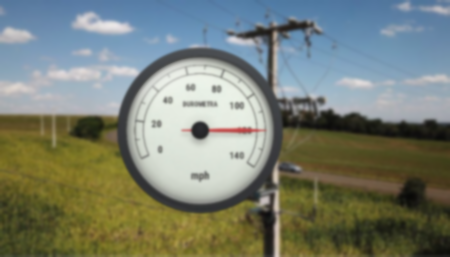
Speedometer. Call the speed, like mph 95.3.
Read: mph 120
